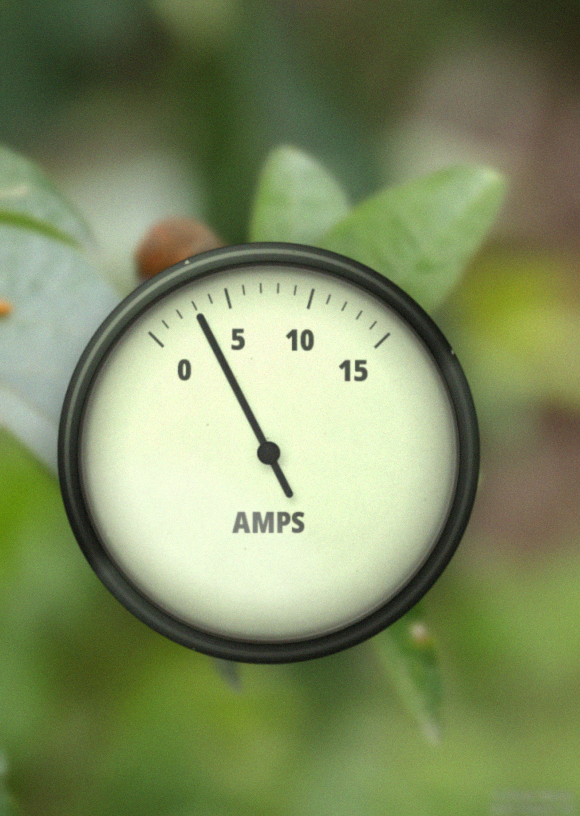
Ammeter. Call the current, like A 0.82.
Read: A 3
